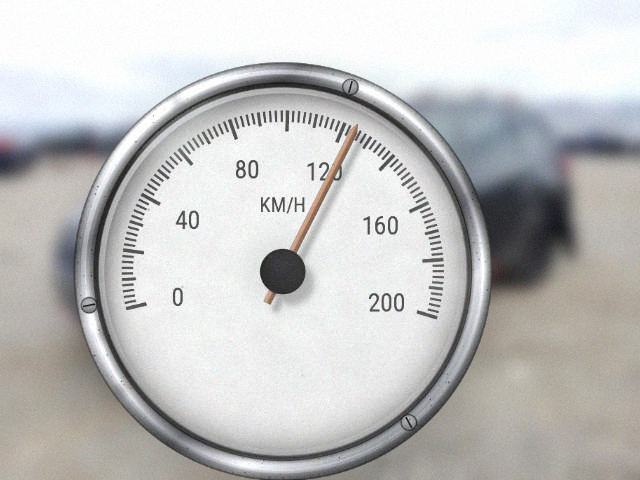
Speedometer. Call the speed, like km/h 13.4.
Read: km/h 124
